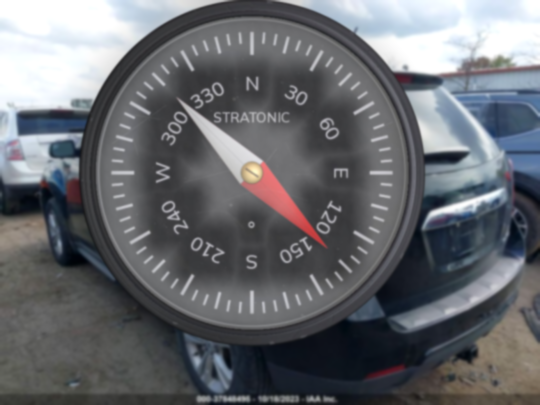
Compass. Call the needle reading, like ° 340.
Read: ° 135
